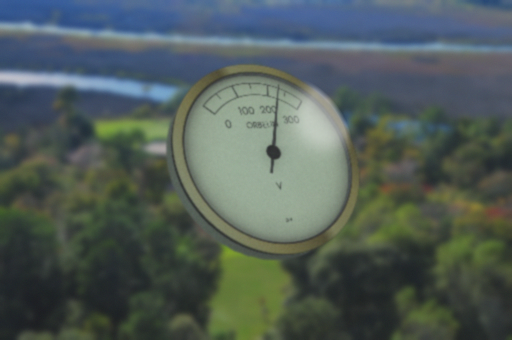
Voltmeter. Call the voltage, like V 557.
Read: V 225
